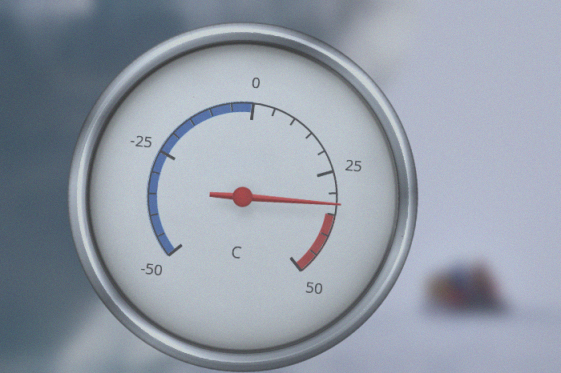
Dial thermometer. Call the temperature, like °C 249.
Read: °C 32.5
